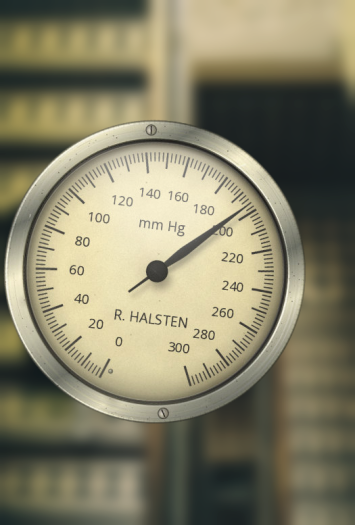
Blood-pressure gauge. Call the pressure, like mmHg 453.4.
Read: mmHg 196
